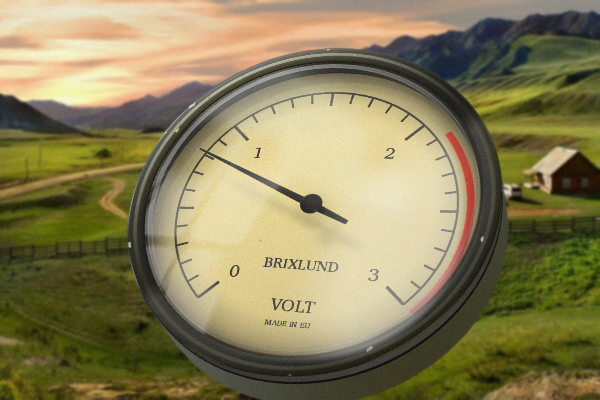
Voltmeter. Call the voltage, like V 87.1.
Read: V 0.8
